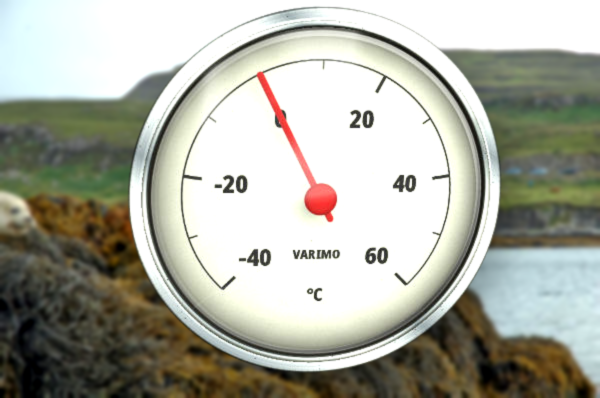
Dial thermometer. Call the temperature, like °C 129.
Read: °C 0
